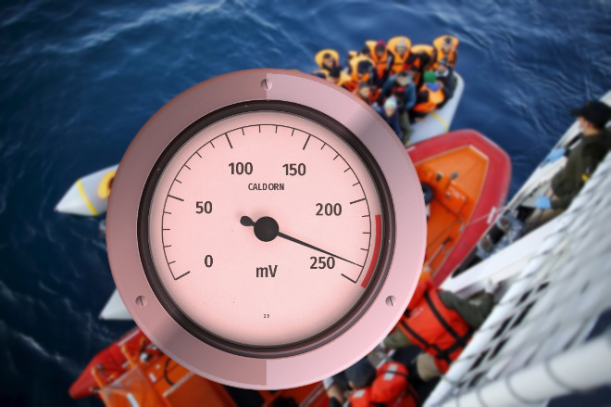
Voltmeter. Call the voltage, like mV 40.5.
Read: mV 240
